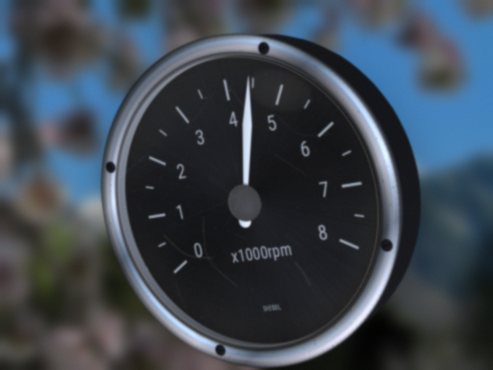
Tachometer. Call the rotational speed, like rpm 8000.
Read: rpm 4500
